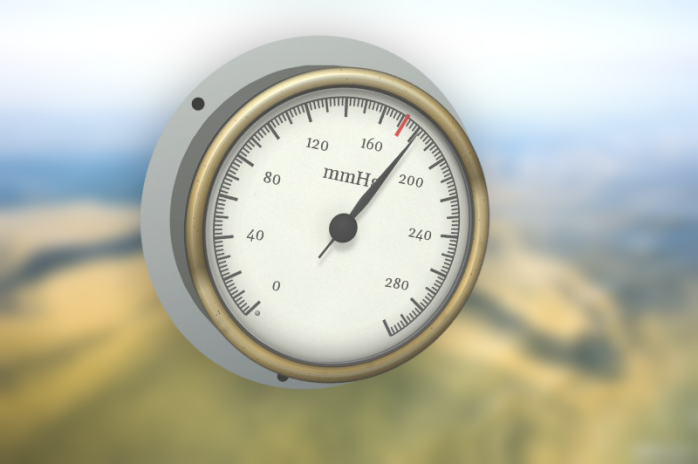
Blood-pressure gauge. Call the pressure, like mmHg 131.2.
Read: mmHg 180
